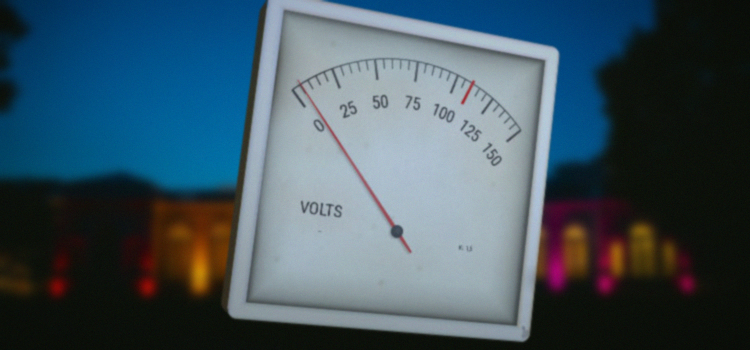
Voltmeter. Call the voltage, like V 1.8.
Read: V 5
